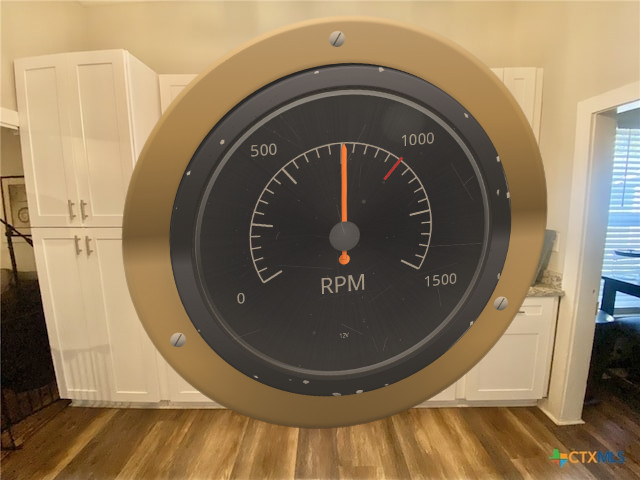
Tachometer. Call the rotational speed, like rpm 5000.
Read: rpm 750
